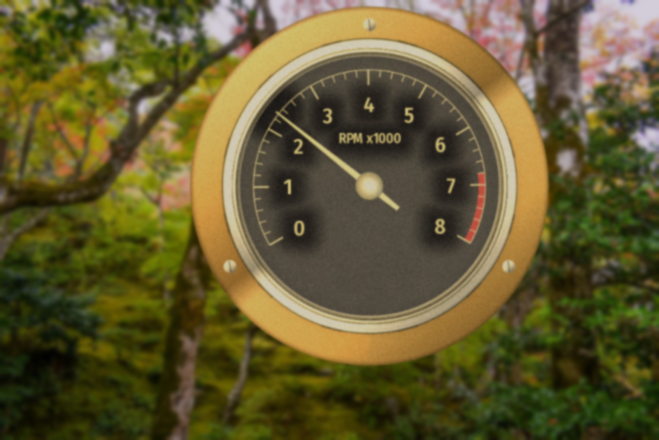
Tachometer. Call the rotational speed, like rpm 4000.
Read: rpm 2300
